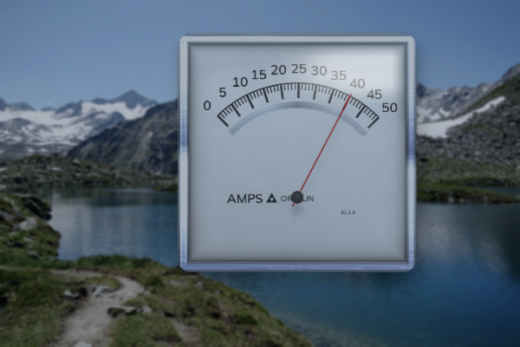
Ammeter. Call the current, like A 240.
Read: A 40
